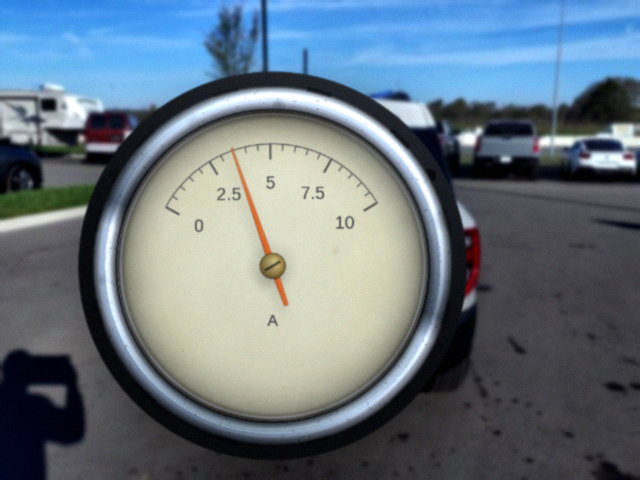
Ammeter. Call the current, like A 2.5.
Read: A 3.5
